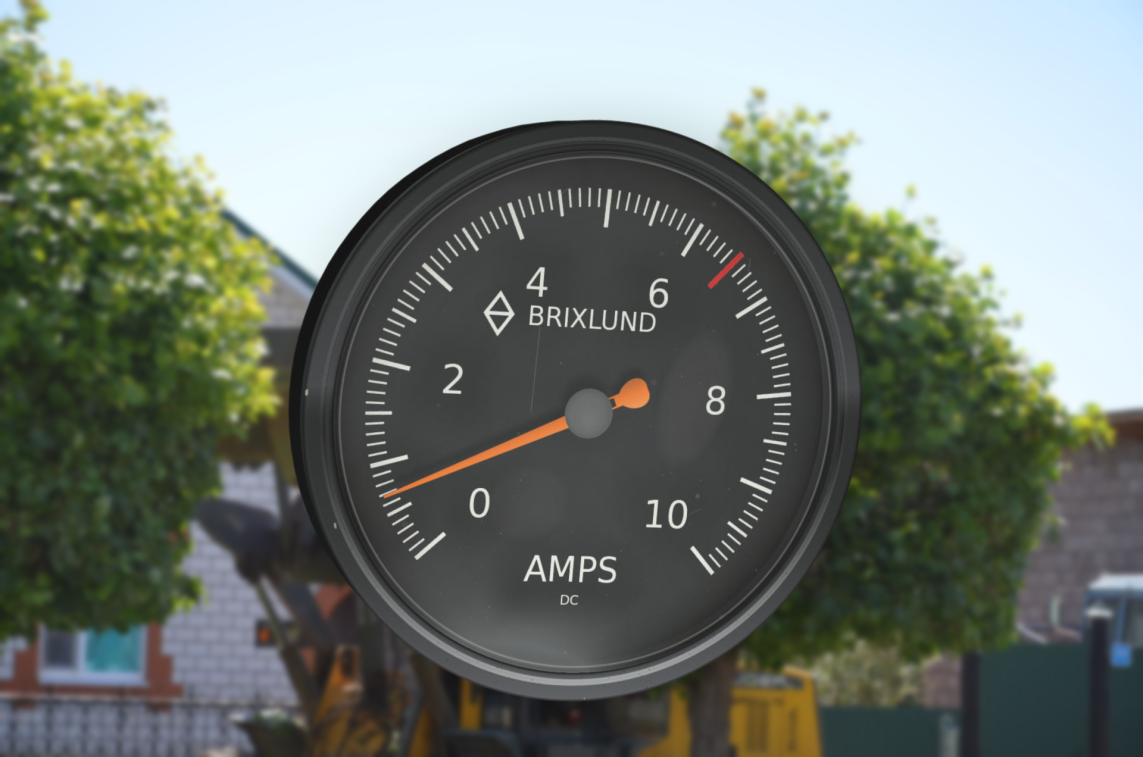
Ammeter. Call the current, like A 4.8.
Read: A 0.7
